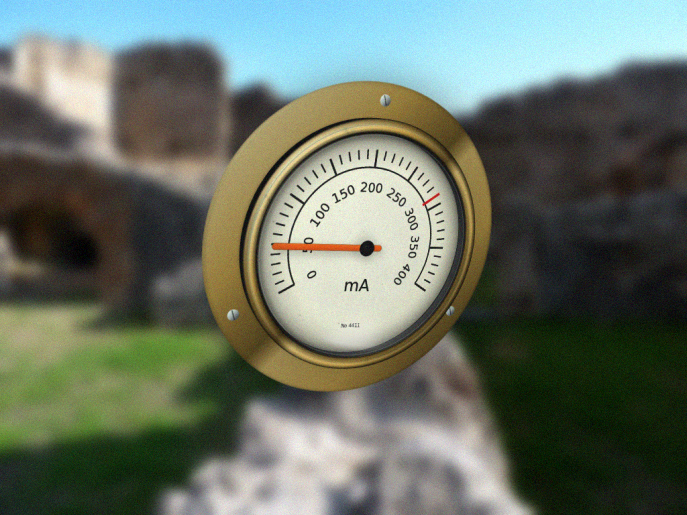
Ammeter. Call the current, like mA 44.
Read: mA 50
